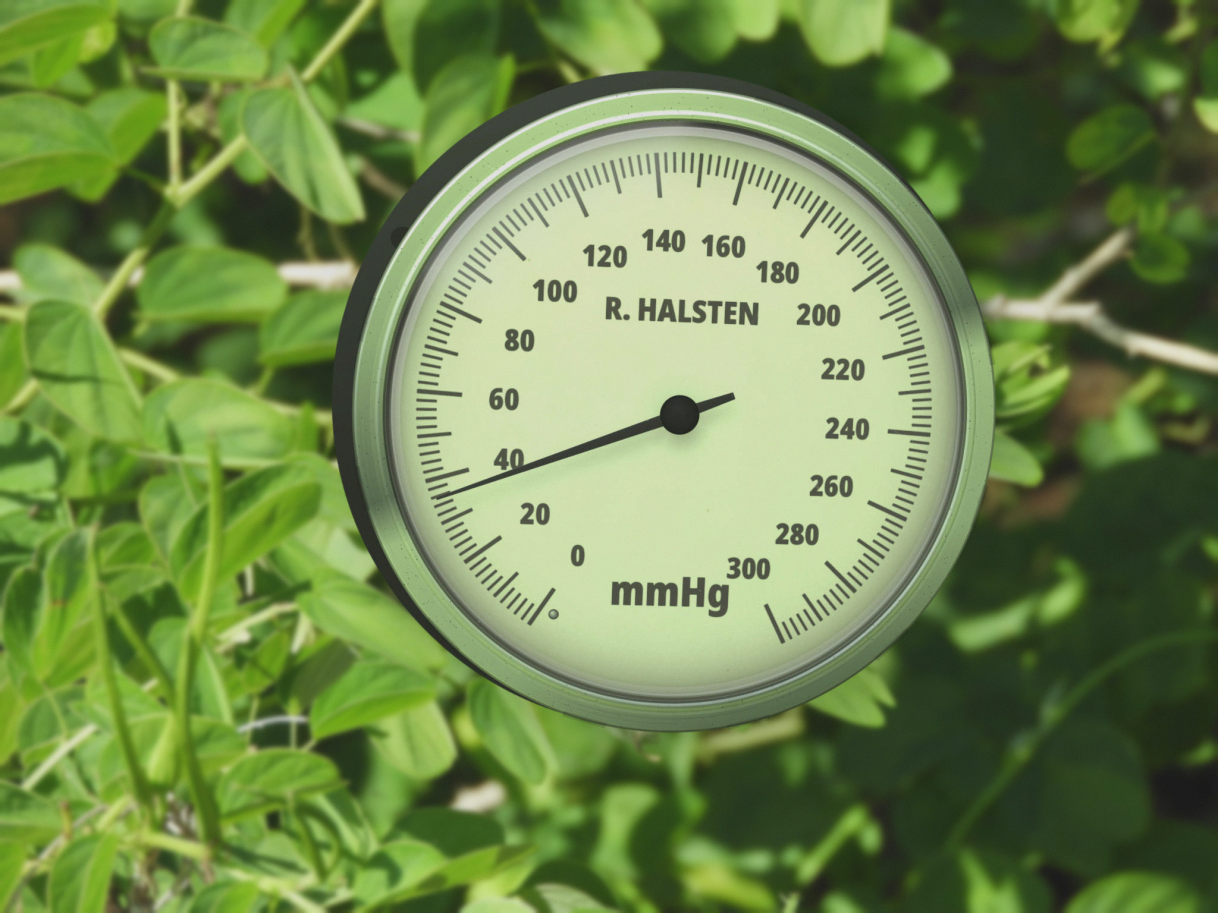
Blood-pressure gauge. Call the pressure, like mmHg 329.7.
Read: mmHg 36
